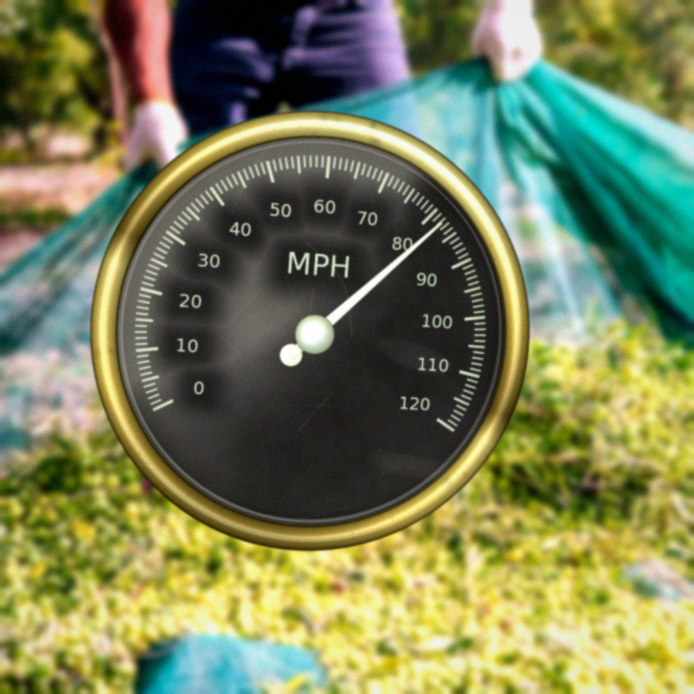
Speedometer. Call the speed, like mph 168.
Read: mph 82
